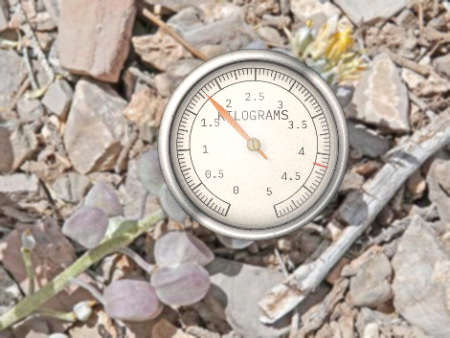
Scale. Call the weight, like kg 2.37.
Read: kg 1.8
